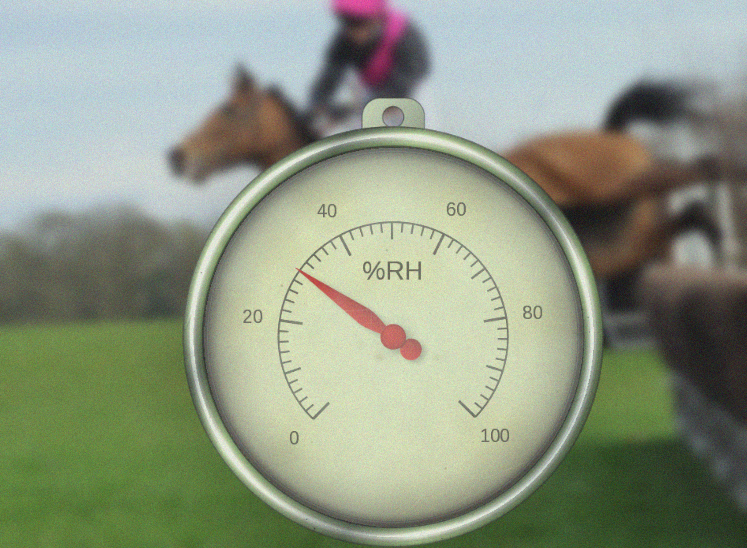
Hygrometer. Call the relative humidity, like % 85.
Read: % 30
